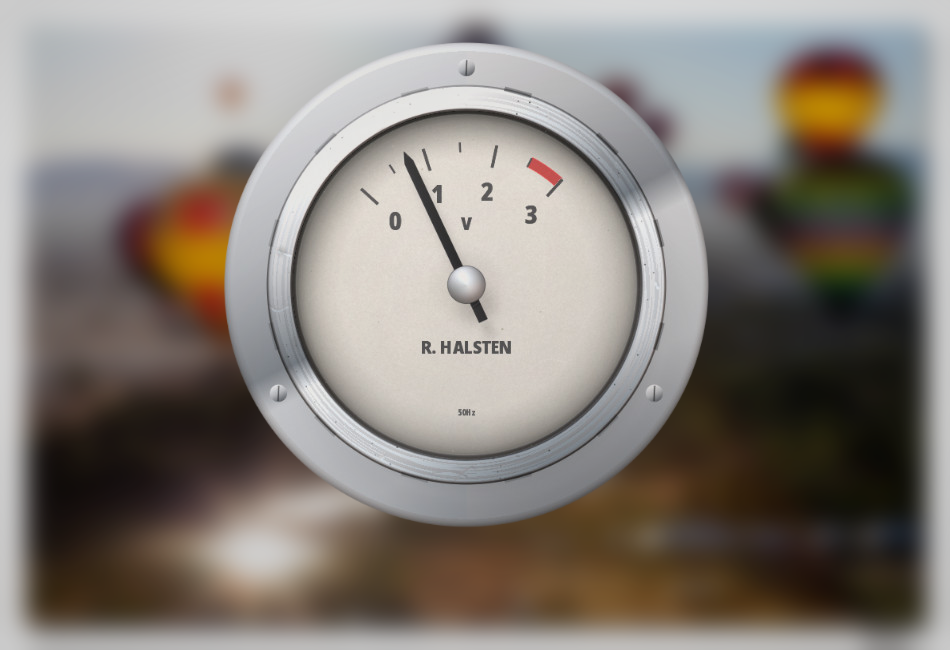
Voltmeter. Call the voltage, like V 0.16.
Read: V 0.75
